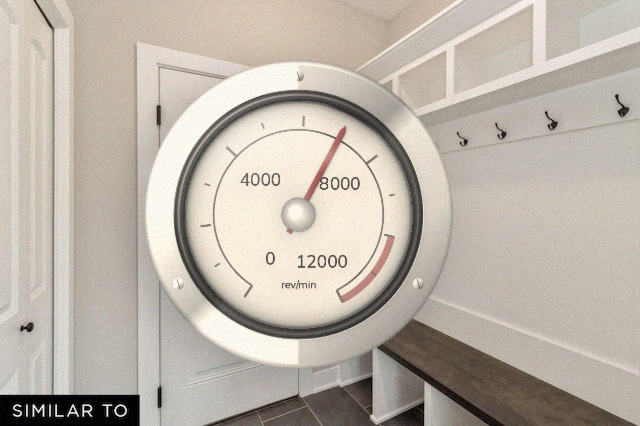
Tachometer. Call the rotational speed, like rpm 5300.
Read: rpm 7000
